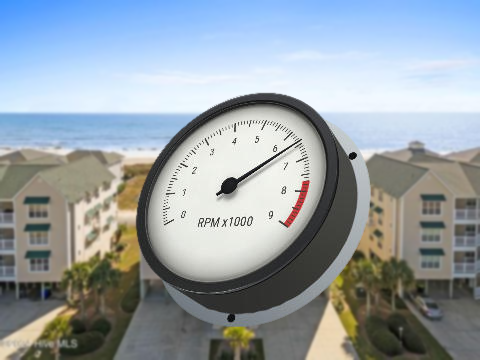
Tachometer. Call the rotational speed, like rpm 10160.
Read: rpm 6500
